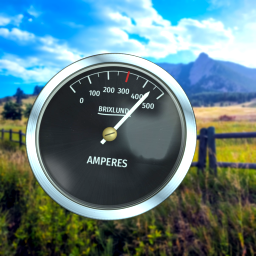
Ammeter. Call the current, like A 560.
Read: A 450
